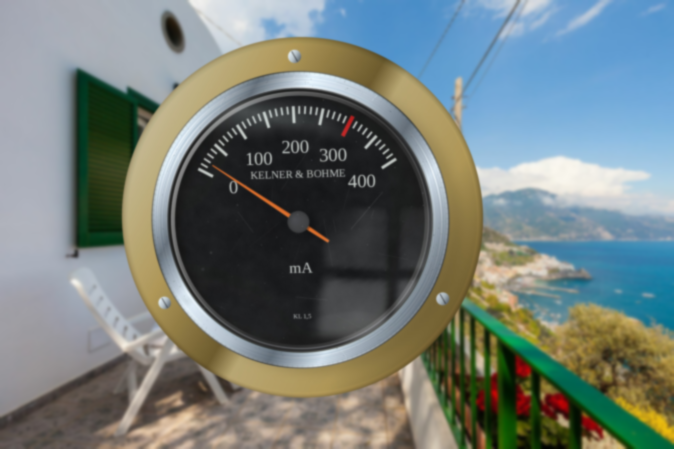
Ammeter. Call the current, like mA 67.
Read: mA 20
